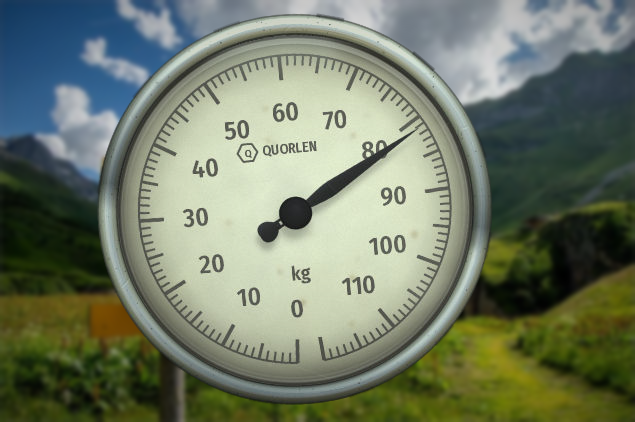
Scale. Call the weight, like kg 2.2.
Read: kg 81
